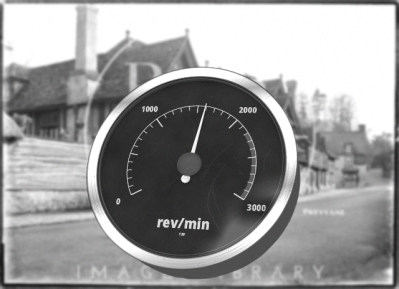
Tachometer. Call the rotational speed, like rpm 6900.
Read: rpm 1600
